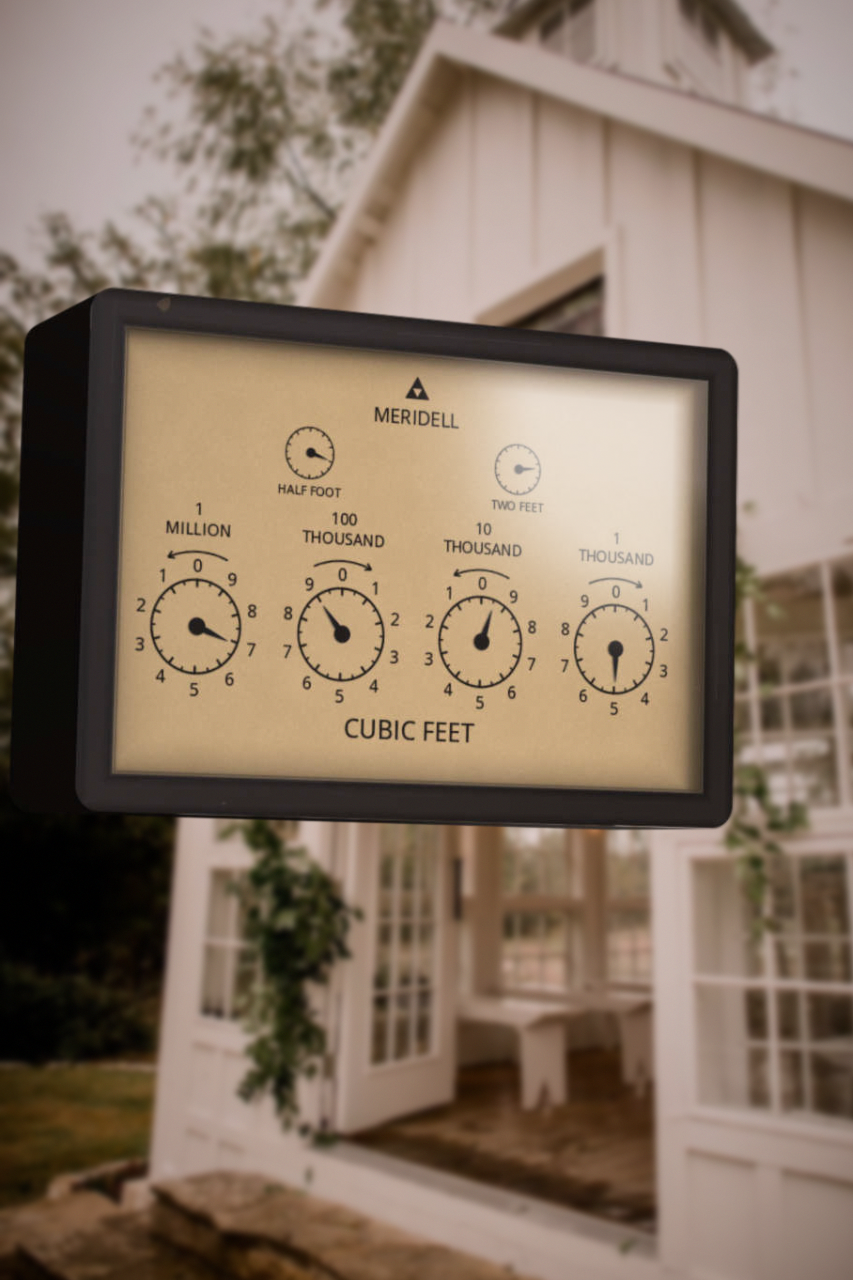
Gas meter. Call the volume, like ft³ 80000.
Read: ft³ 689500
